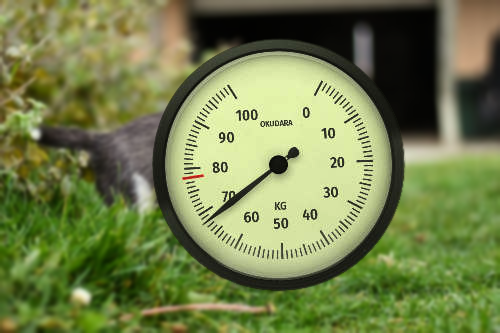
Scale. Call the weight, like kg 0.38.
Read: kg 68
